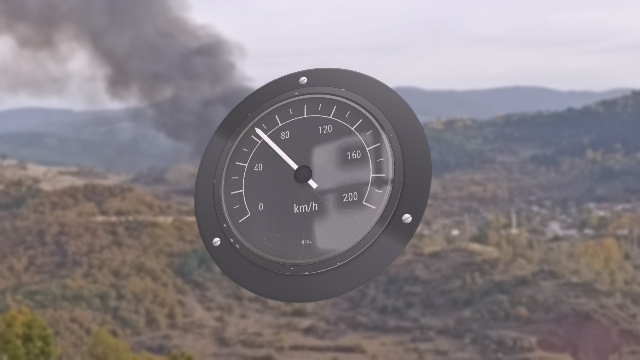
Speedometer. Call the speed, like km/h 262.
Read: km/h 65
